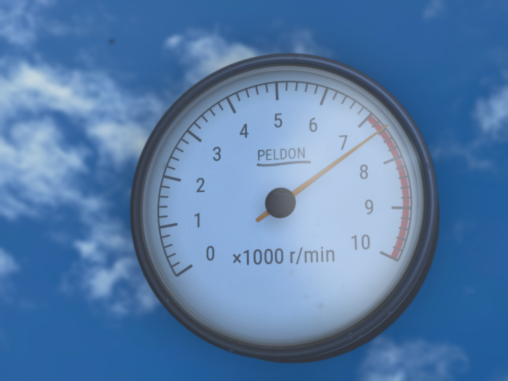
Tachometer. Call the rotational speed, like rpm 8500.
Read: rpm 7400
